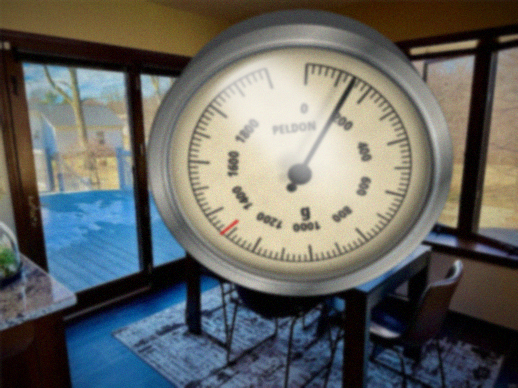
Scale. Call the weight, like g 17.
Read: g 140
